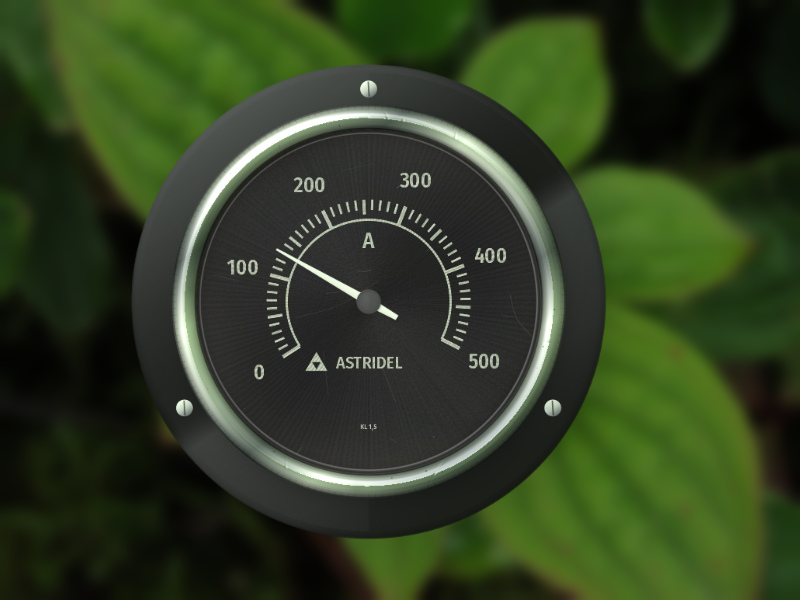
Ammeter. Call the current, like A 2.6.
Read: A 130
